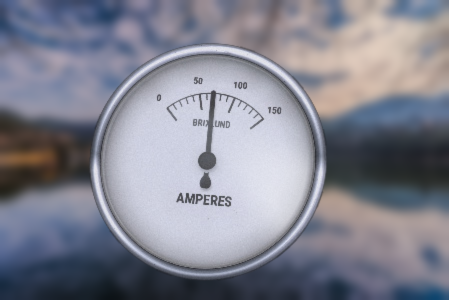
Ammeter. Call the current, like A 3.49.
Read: A 70
